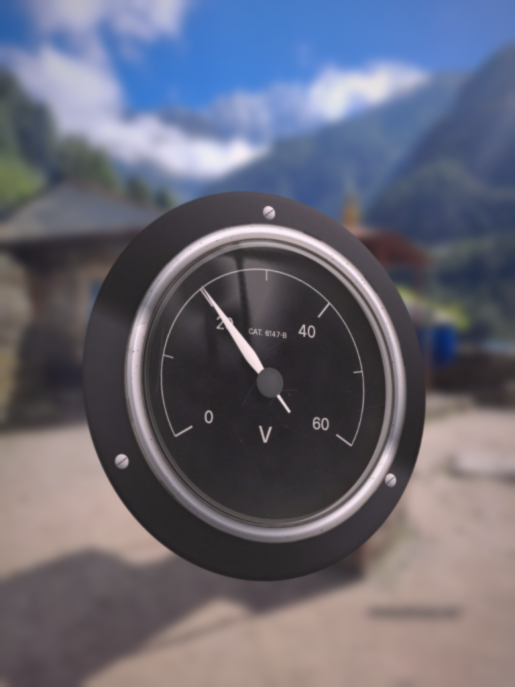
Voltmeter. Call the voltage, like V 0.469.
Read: V 20
